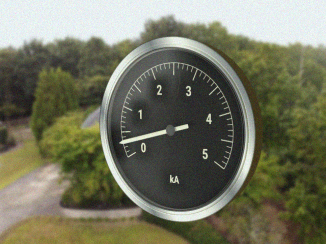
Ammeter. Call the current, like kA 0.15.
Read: kA 0.3
